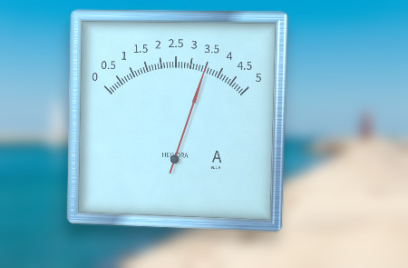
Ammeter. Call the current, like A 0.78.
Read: A 3.5
